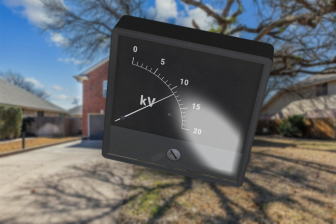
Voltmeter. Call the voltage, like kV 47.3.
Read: kV 11
